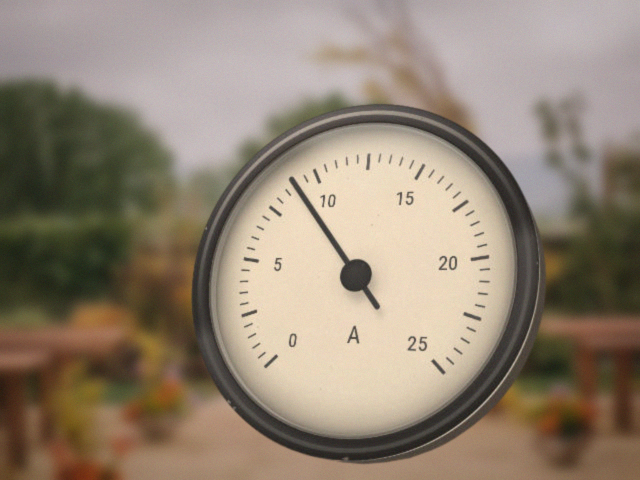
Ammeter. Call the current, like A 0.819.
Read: A 9
